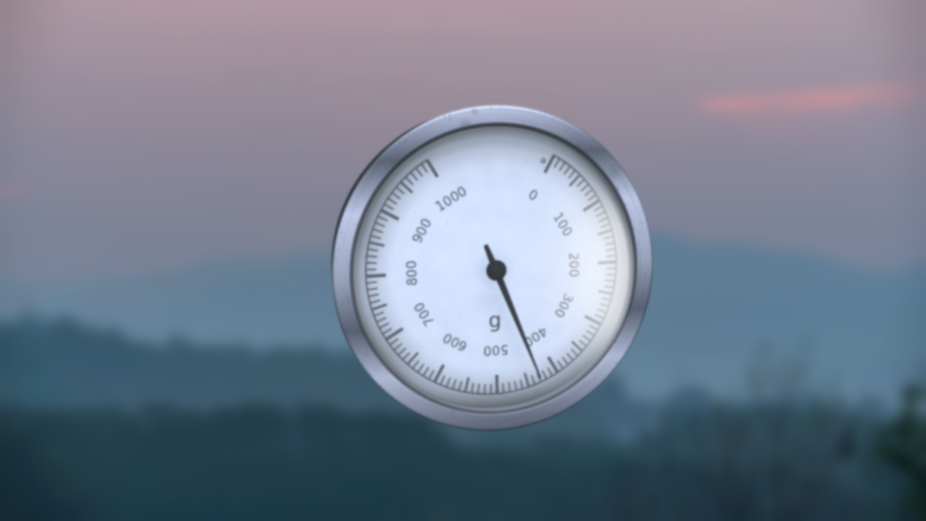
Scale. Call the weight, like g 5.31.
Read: g 430
